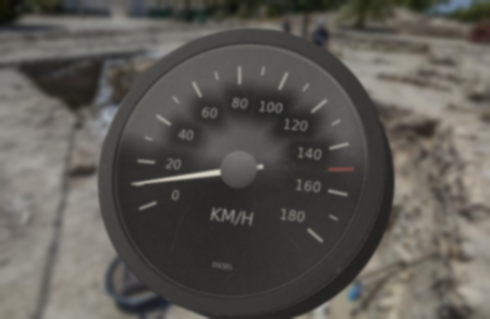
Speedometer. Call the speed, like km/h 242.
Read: km/h 10
